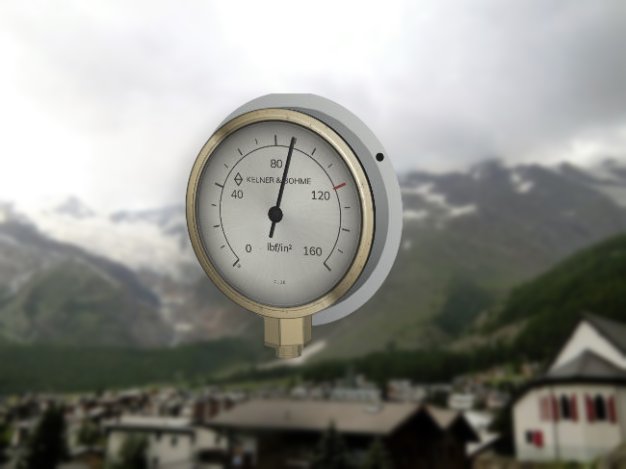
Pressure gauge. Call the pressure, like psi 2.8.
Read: psi 90
